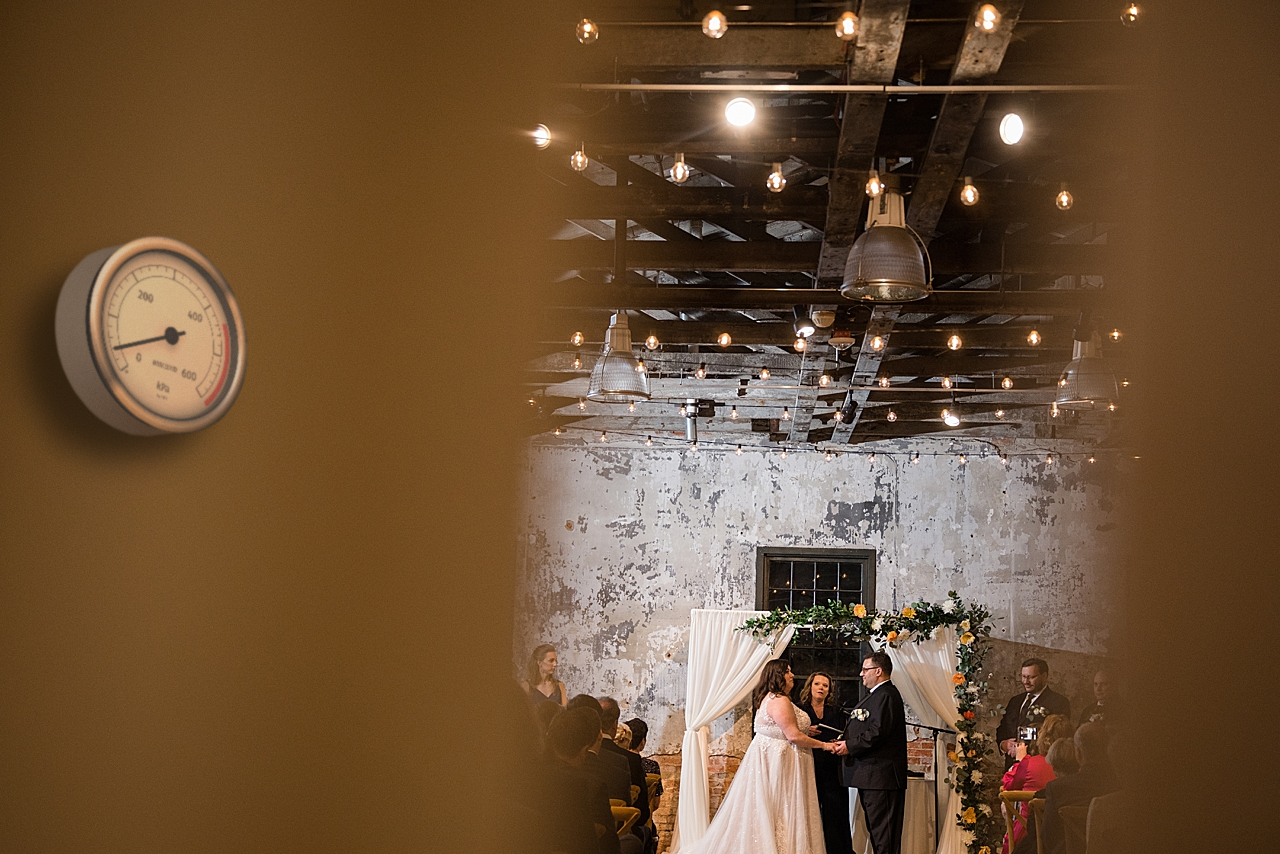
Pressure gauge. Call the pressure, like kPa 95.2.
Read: kPa 40
